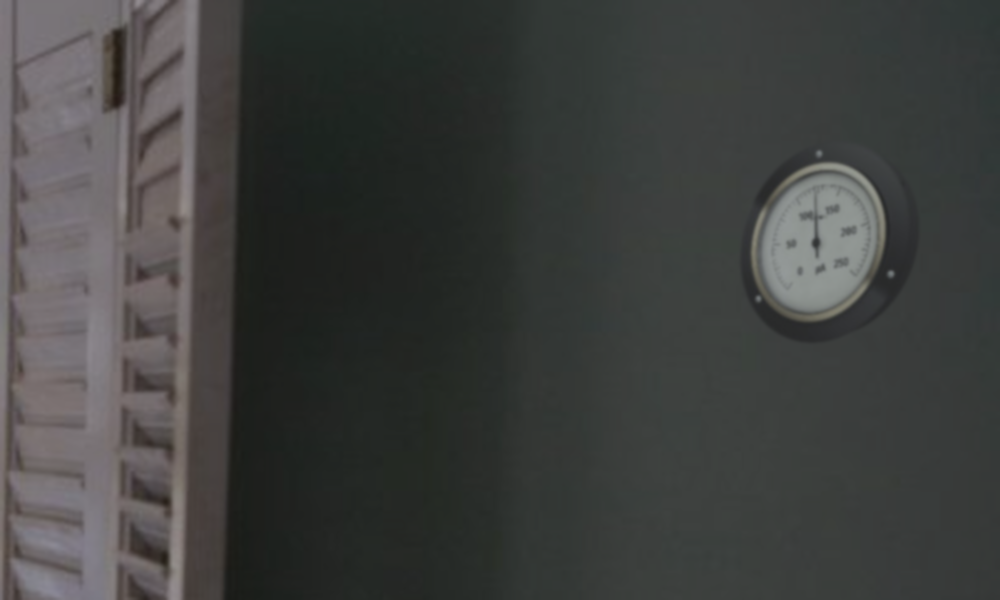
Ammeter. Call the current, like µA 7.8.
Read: µA 125
